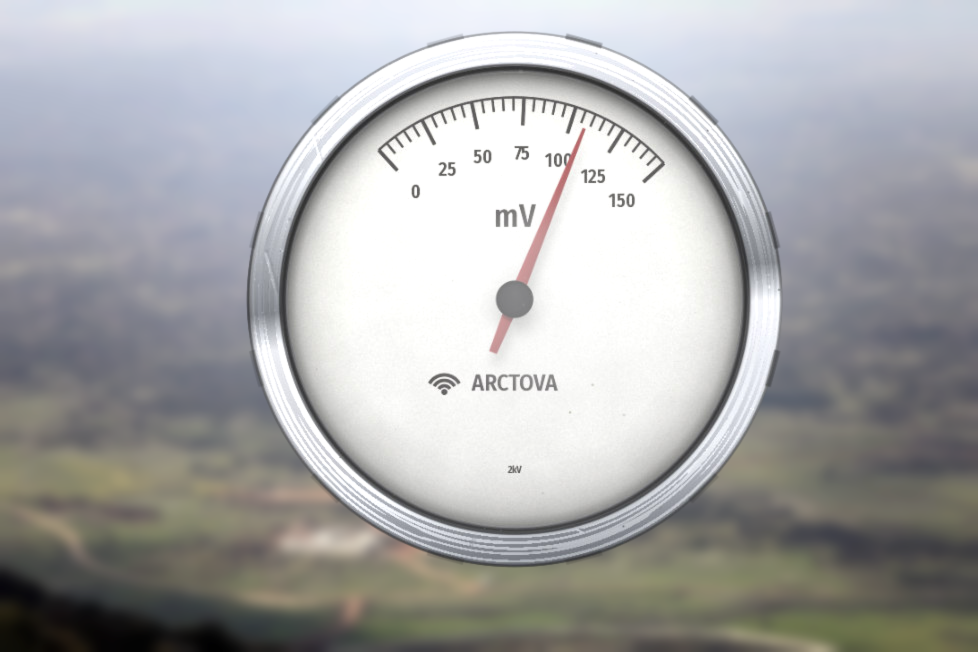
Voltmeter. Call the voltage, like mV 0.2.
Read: mV 107.5
